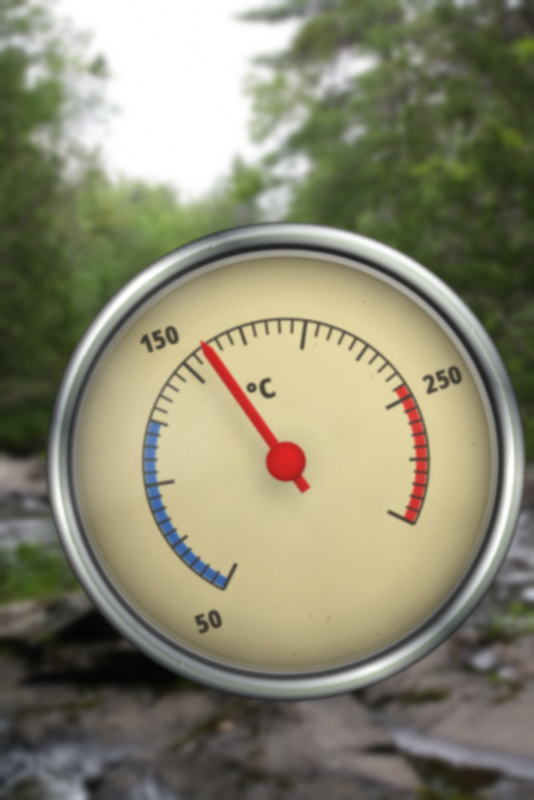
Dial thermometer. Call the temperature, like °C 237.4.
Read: °C 160
